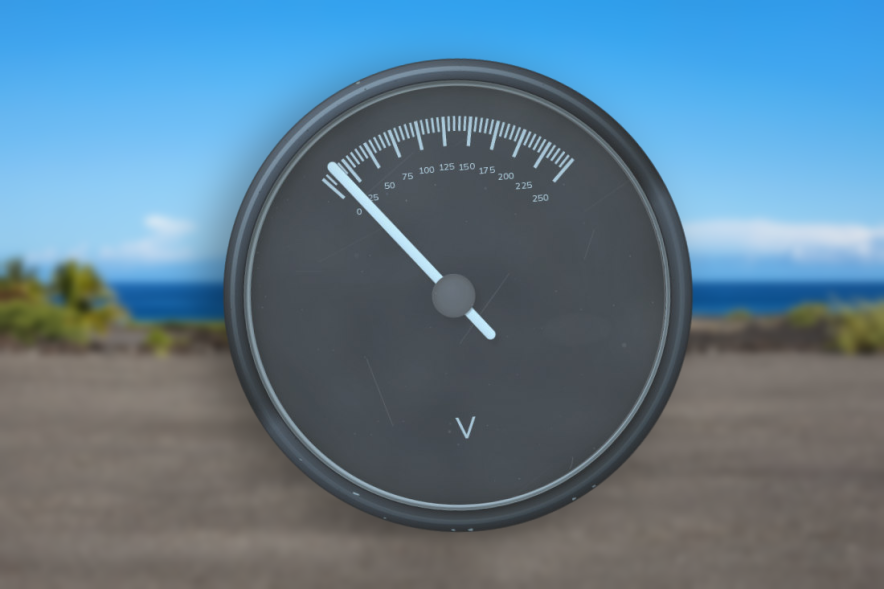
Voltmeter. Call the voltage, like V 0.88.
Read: V 15
